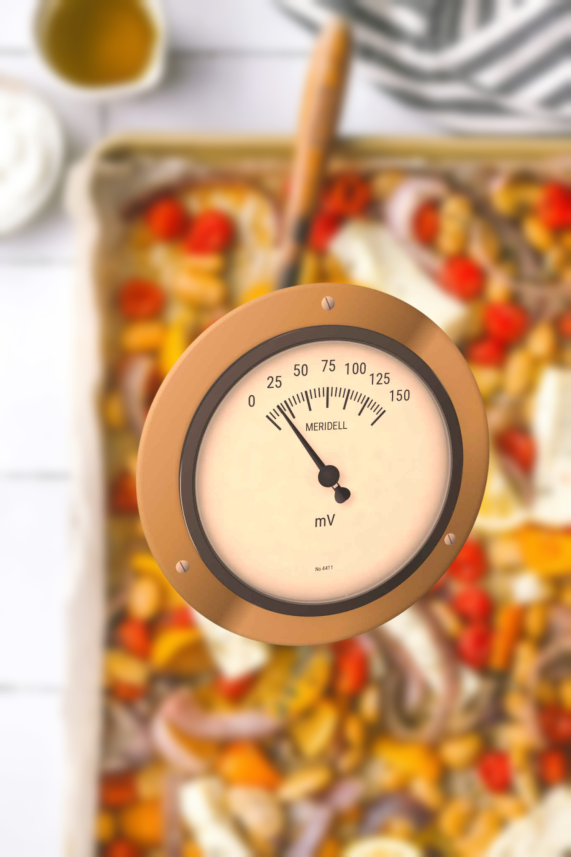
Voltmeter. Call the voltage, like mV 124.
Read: mV 15
